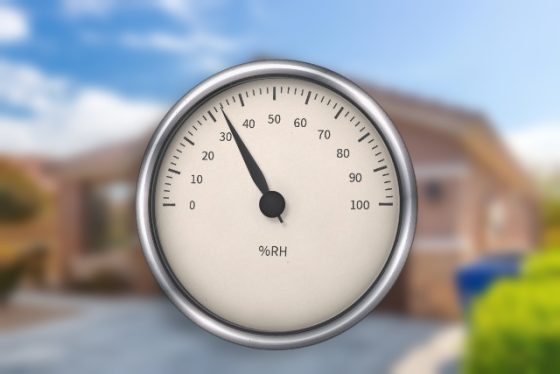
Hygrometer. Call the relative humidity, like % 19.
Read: % 34
